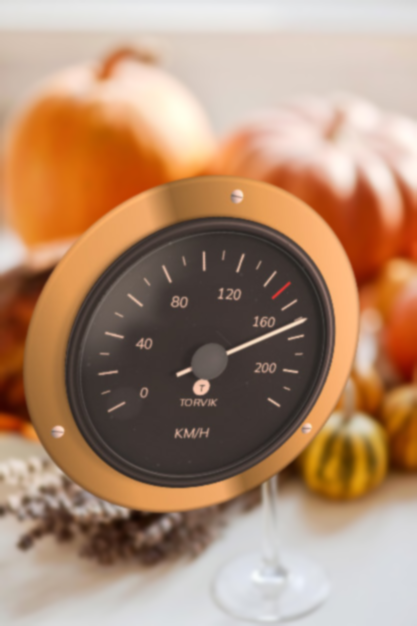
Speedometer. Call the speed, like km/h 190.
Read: km/h 170
